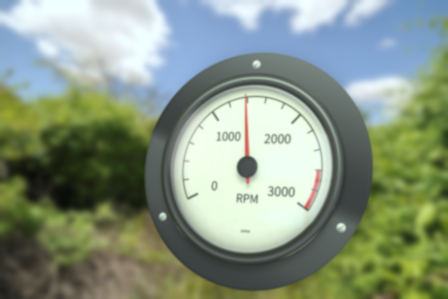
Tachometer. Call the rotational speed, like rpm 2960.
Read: rpm 1400
